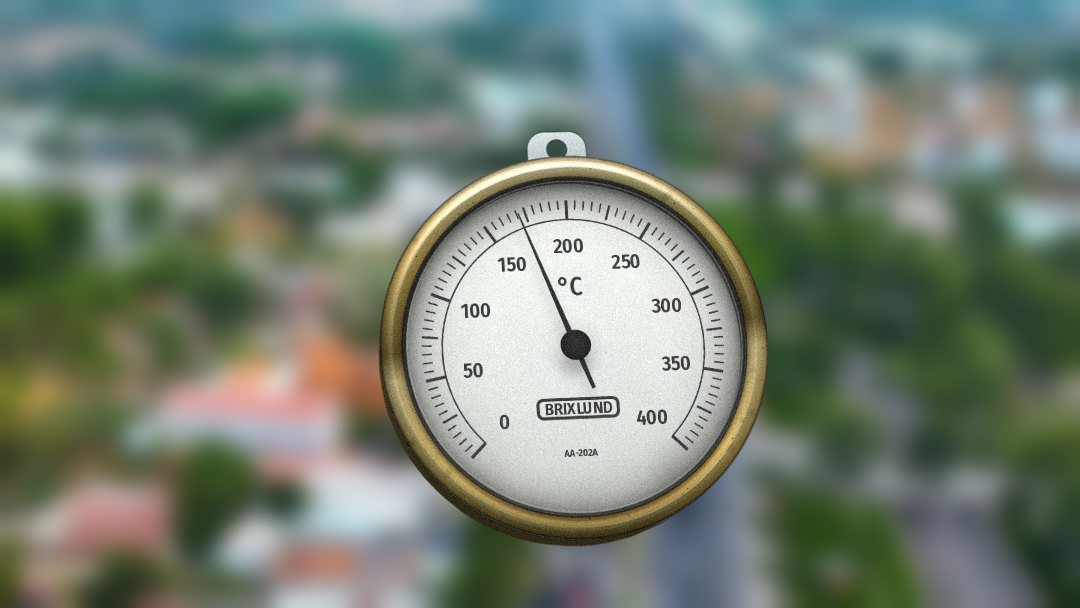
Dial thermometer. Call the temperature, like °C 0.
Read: °C 170
